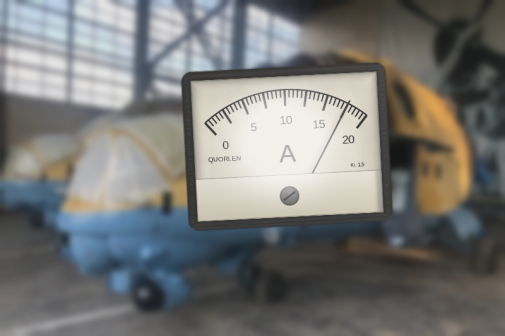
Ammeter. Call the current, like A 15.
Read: A 17.5
